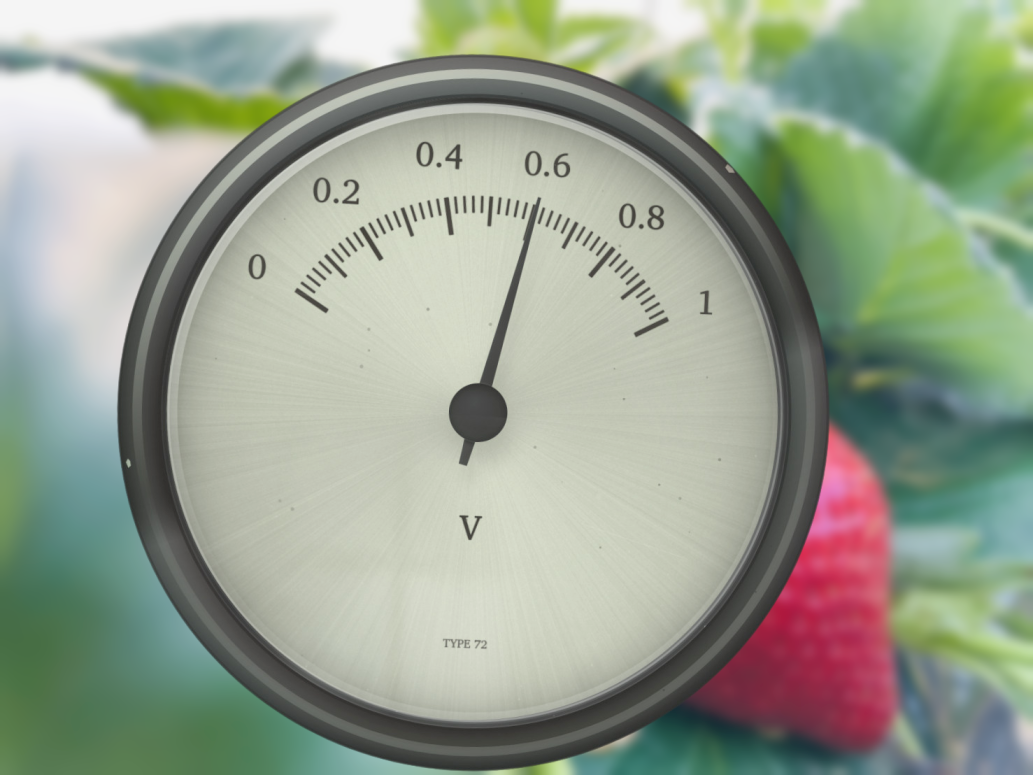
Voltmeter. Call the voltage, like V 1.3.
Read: V 0.6
